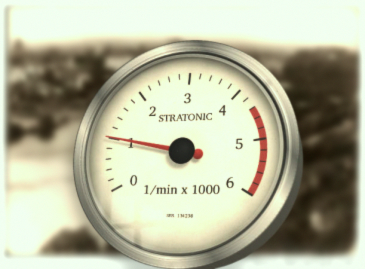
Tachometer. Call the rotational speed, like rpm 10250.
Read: rpm 1000
